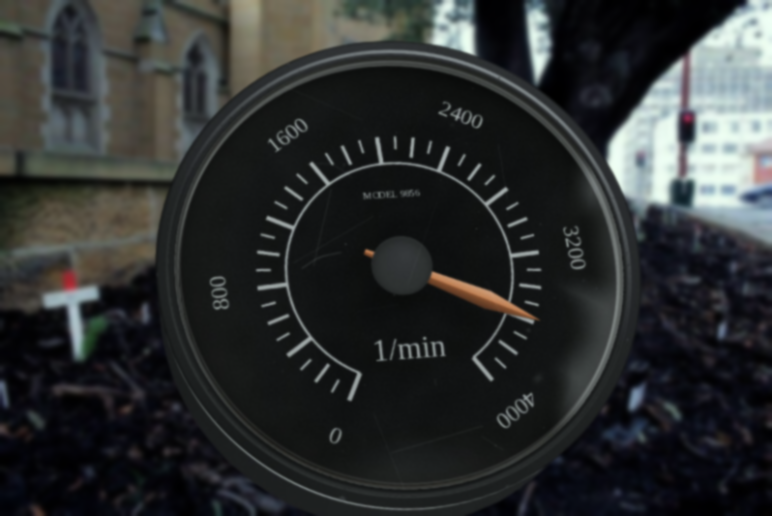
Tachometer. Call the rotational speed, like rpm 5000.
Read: rpm 3600
